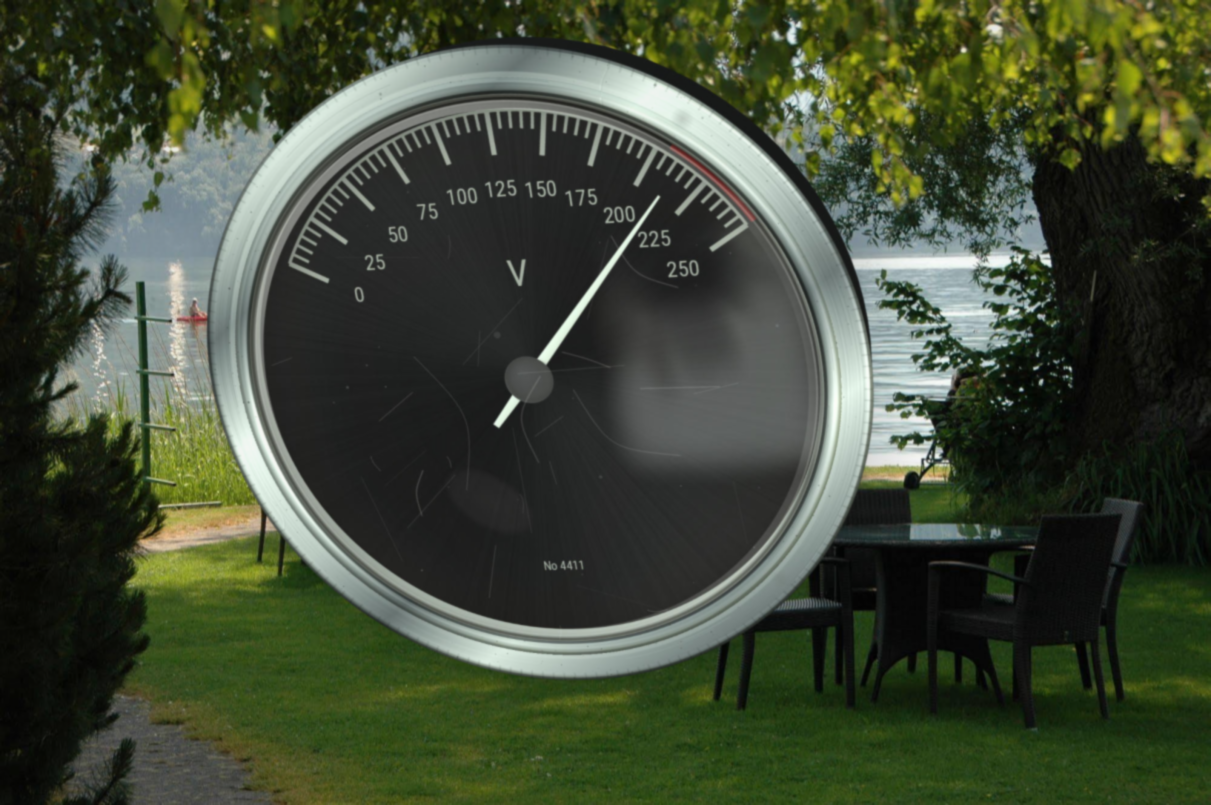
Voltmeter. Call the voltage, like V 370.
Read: V 212.5
